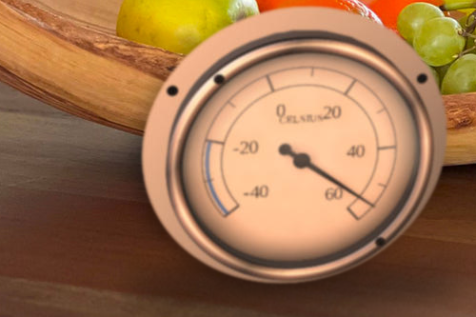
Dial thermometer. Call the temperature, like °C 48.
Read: °C 55
